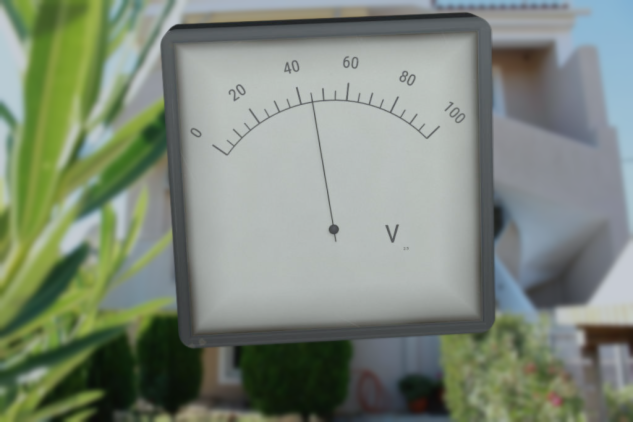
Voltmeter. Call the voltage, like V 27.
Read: V 45
